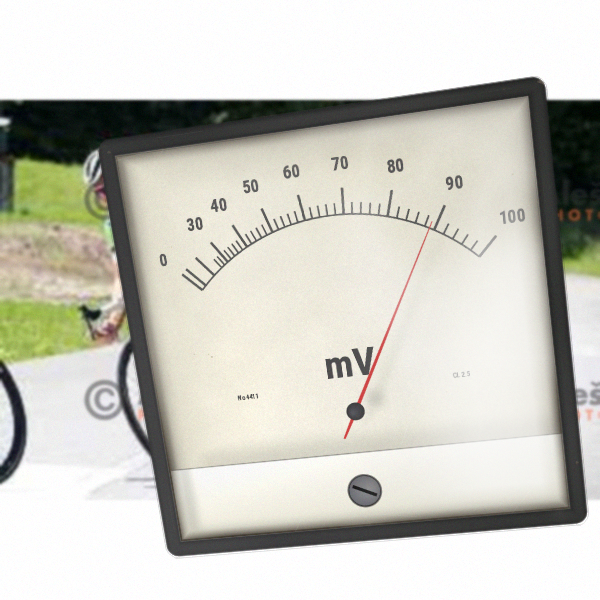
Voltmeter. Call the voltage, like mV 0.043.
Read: mV 89
